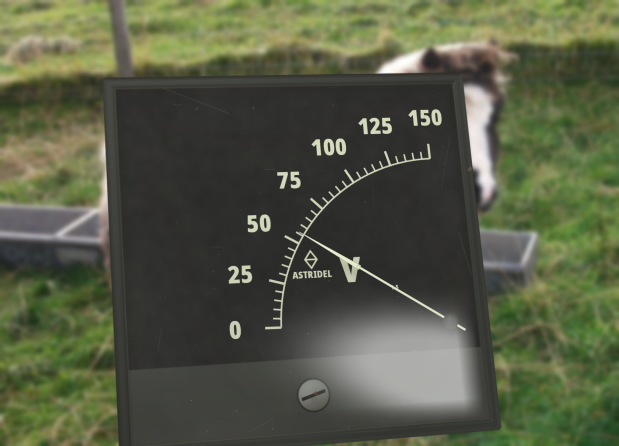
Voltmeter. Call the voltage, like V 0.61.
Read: V 55
